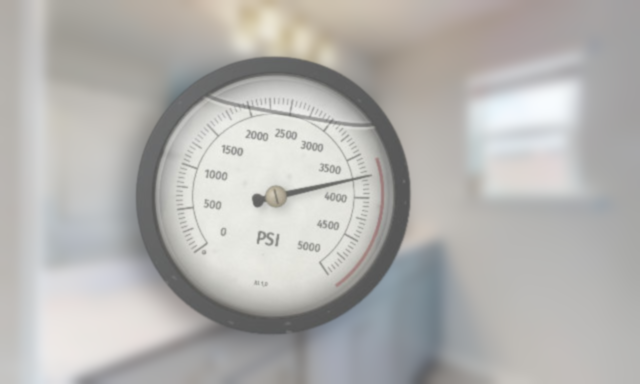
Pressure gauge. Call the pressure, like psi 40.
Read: psi 3750
